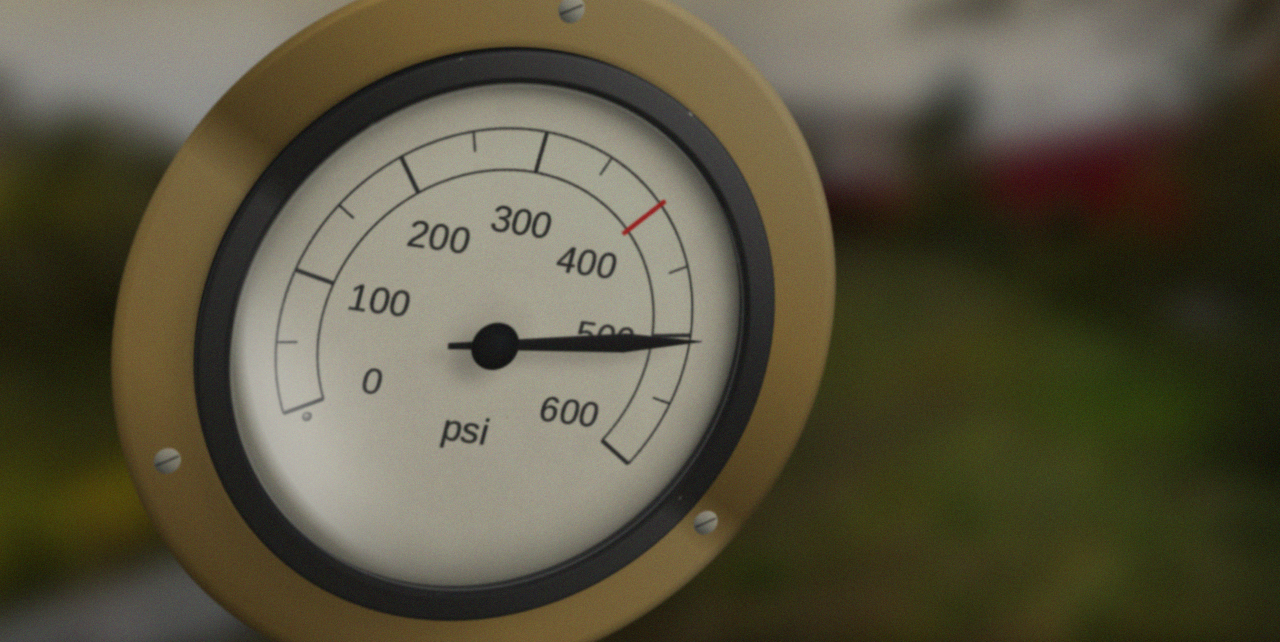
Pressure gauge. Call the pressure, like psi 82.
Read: psi 500
